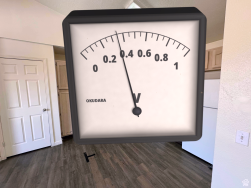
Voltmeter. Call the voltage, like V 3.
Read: V 0.35
